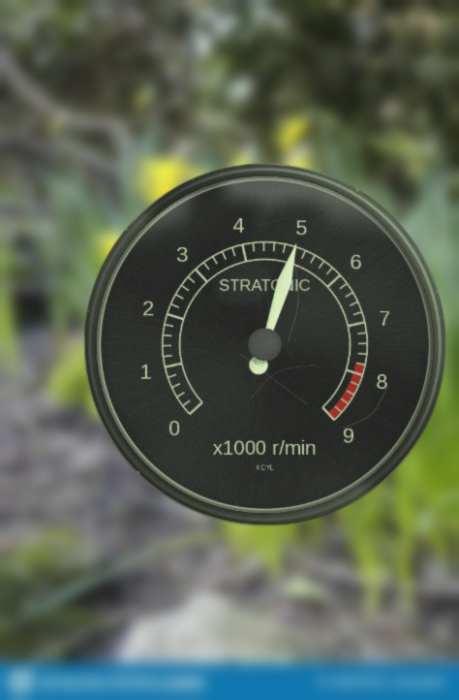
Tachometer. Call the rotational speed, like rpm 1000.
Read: rpm 5000
